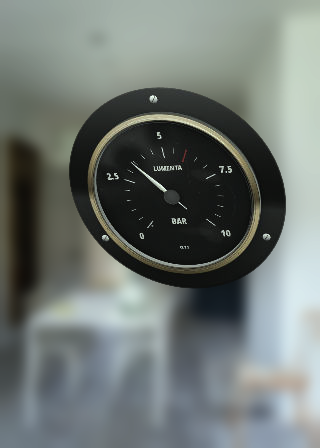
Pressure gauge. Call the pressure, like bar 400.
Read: bar 3.5
